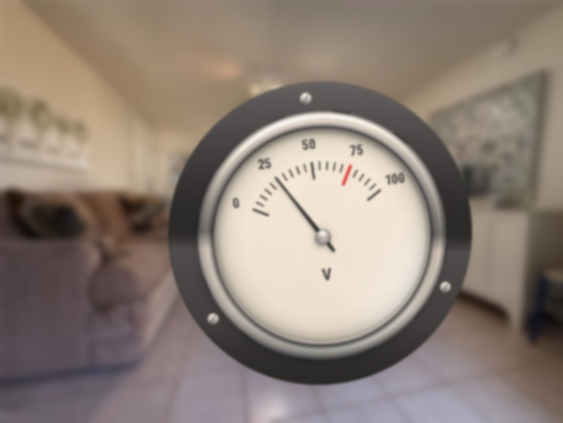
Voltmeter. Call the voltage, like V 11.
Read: V 25
